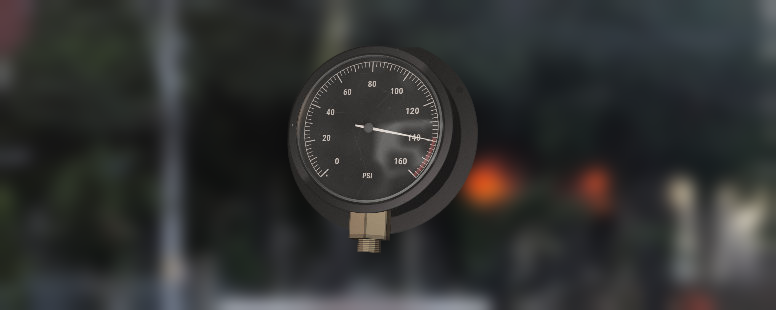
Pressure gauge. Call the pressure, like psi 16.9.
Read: psi 140
